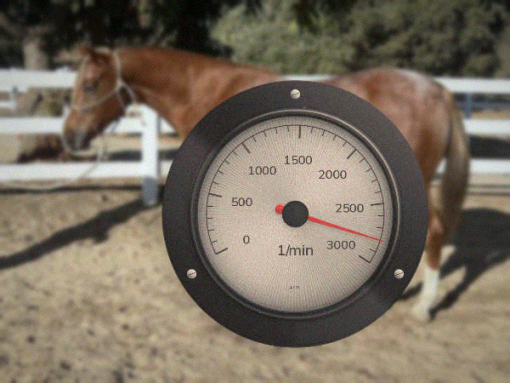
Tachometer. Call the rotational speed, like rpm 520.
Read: rpm 2800
